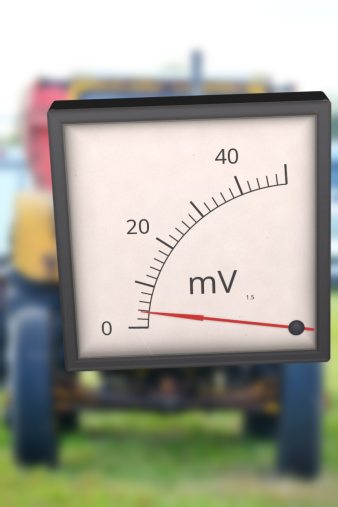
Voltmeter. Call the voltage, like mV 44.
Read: mV 4
